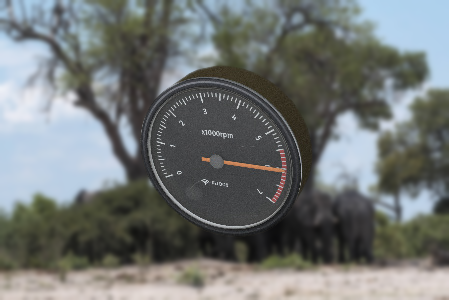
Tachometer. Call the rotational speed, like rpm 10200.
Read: rpm 6000
